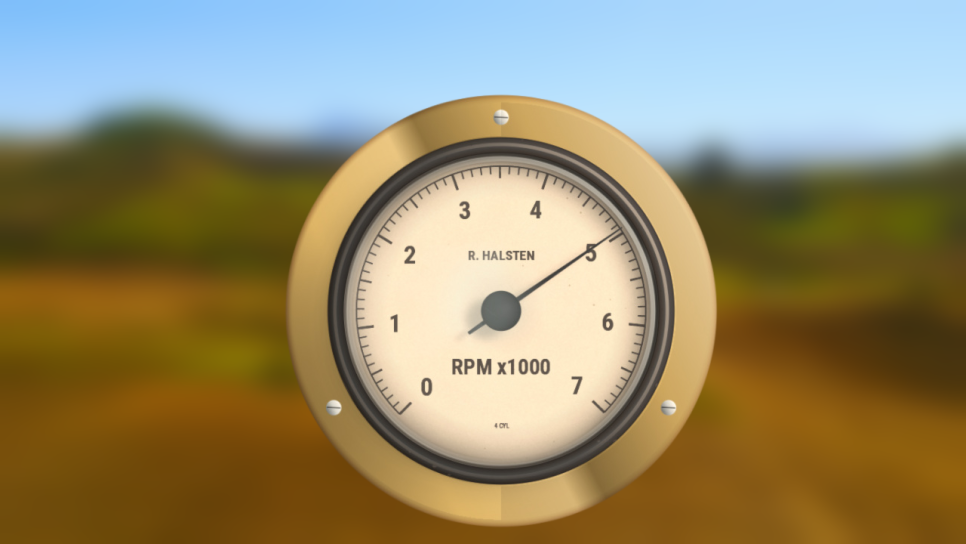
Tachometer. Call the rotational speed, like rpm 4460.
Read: rpm 4950
